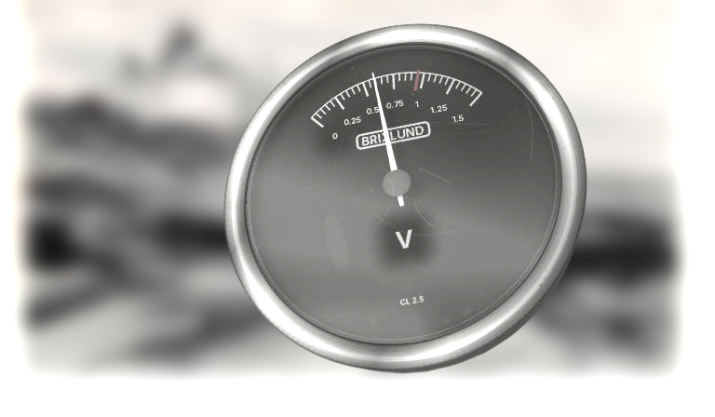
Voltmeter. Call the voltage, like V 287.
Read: V 0.6
